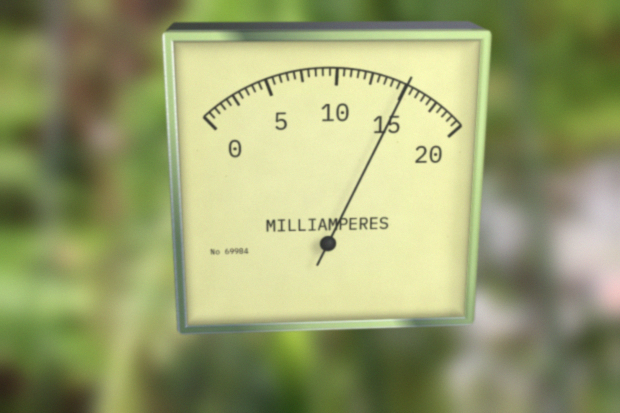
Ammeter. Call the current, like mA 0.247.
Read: mA 15
